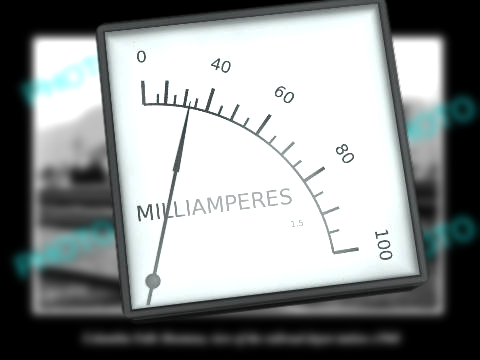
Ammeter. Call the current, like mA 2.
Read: mA 32.5
